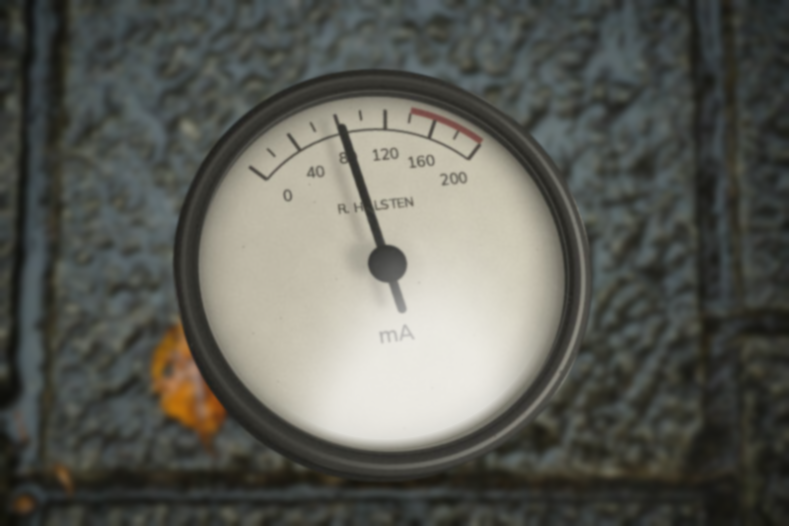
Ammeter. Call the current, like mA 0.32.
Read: mA 80
